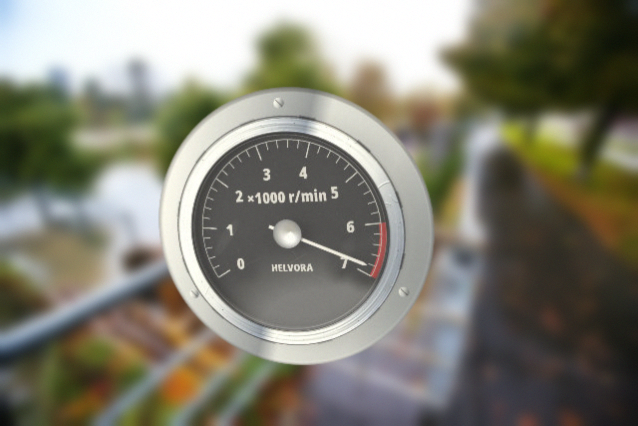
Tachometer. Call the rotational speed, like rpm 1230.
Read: rpm 6800
